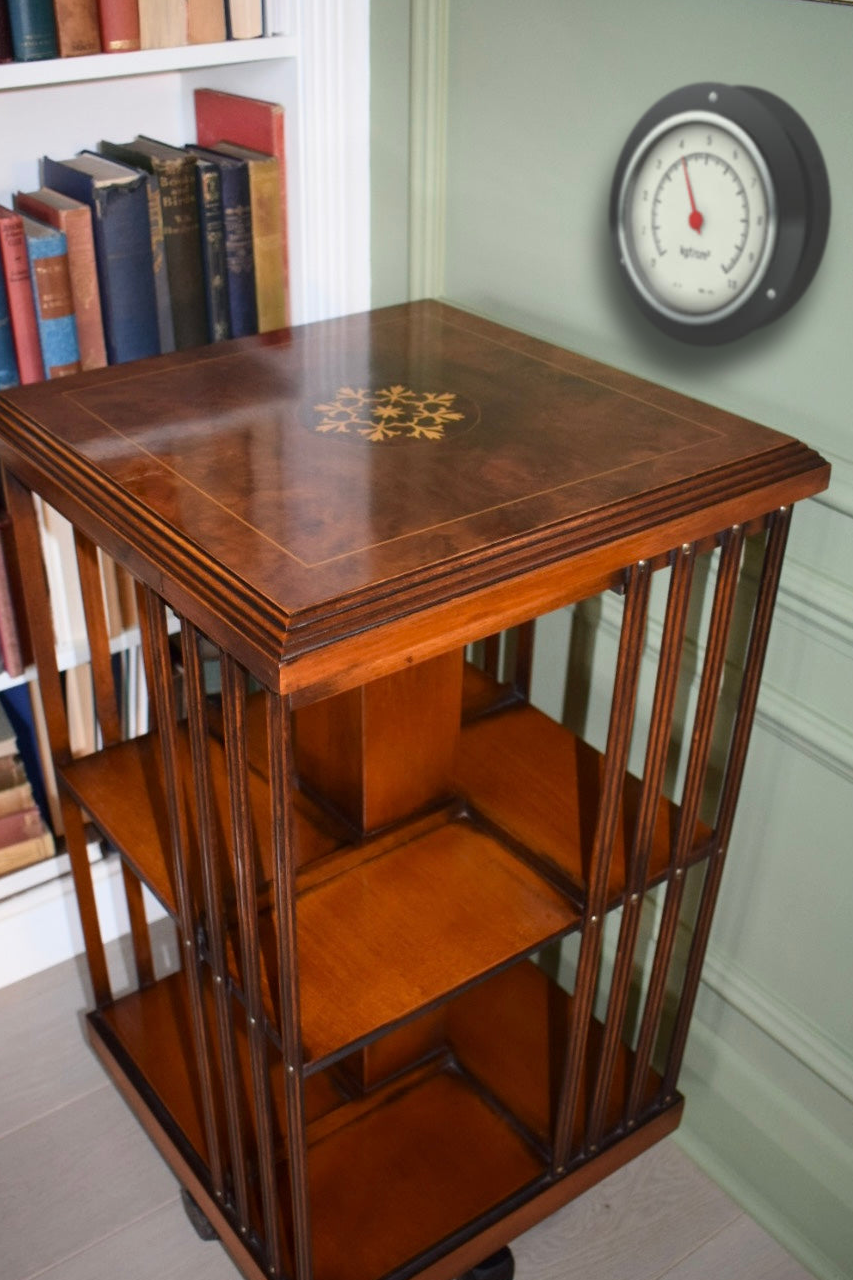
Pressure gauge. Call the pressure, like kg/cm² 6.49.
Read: kg/cm² 4
